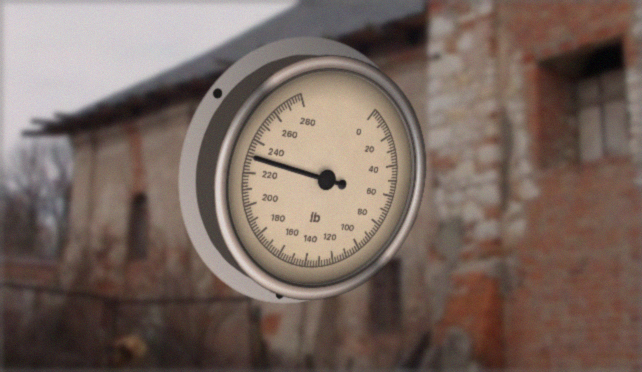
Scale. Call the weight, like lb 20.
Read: lb 230
